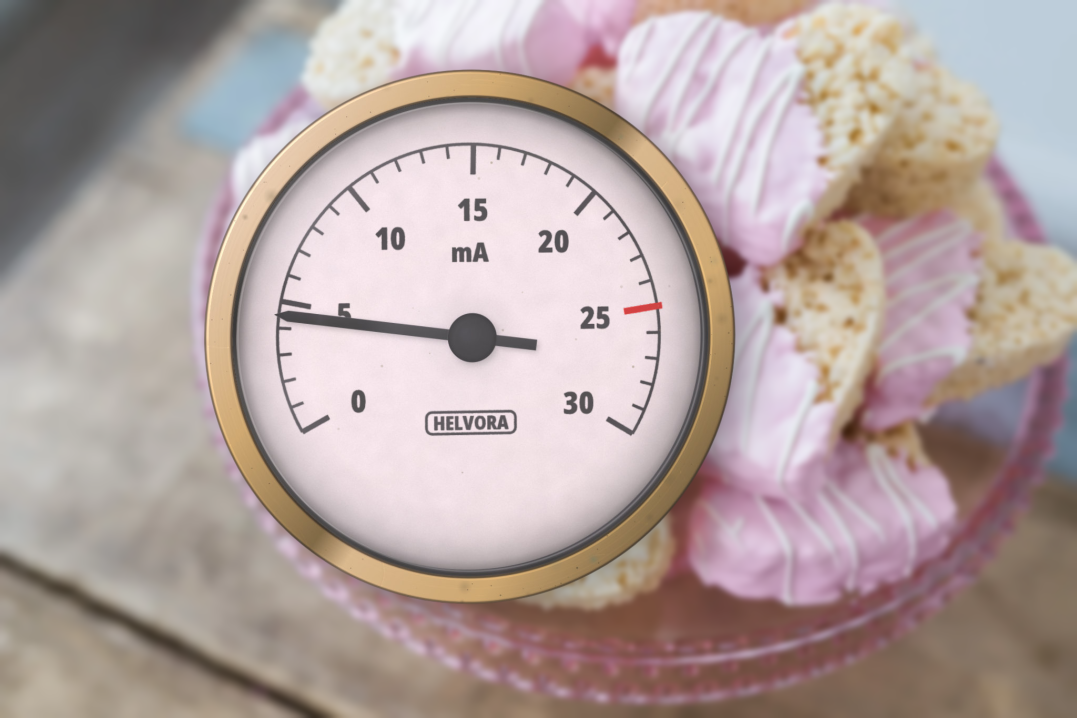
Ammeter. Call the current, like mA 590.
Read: mA 4.5
